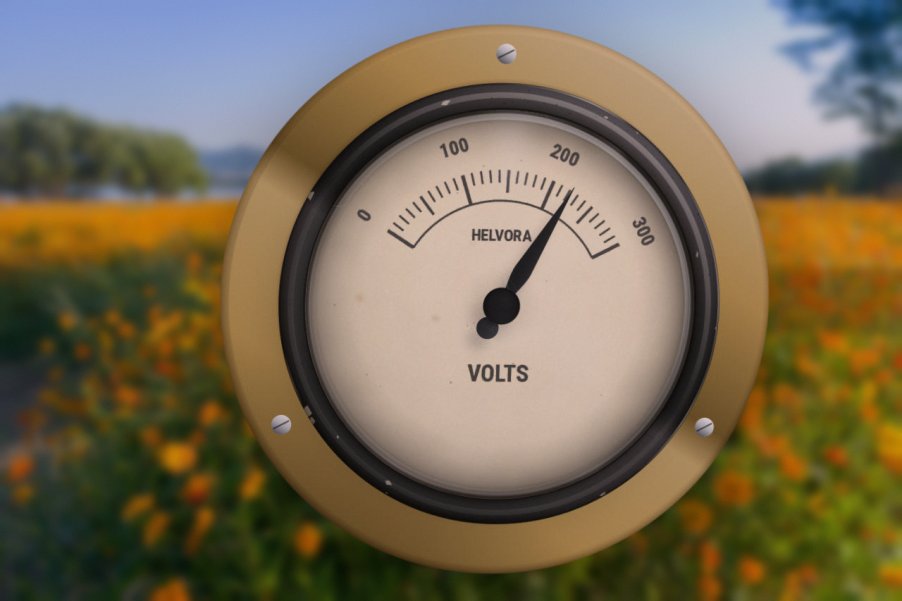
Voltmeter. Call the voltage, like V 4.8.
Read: V 220
